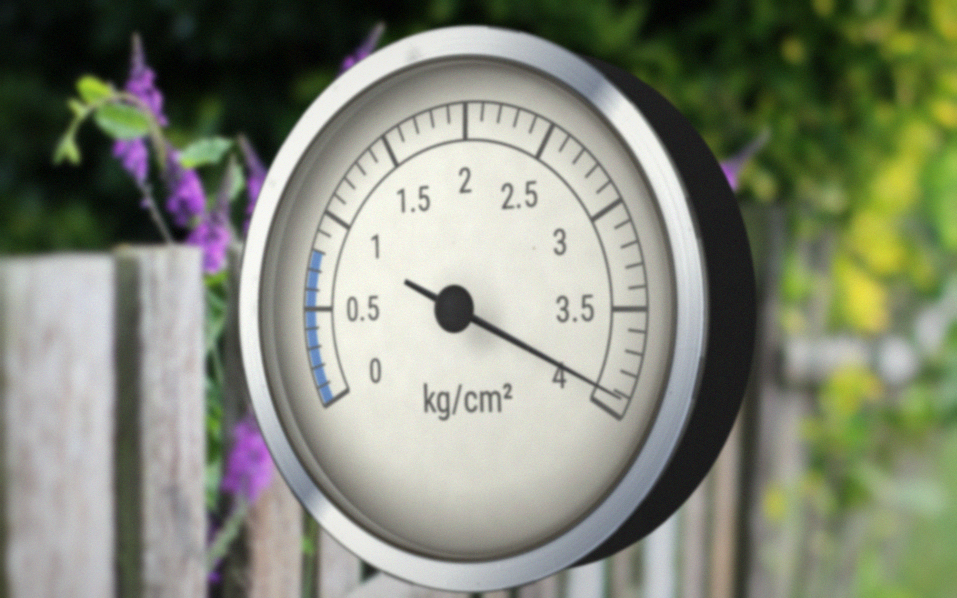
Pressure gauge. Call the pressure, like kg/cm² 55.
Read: kg/cm² 3.9
